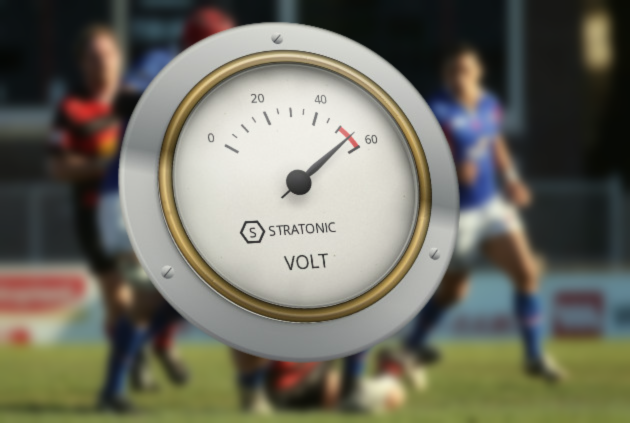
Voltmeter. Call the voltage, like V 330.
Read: V 55
